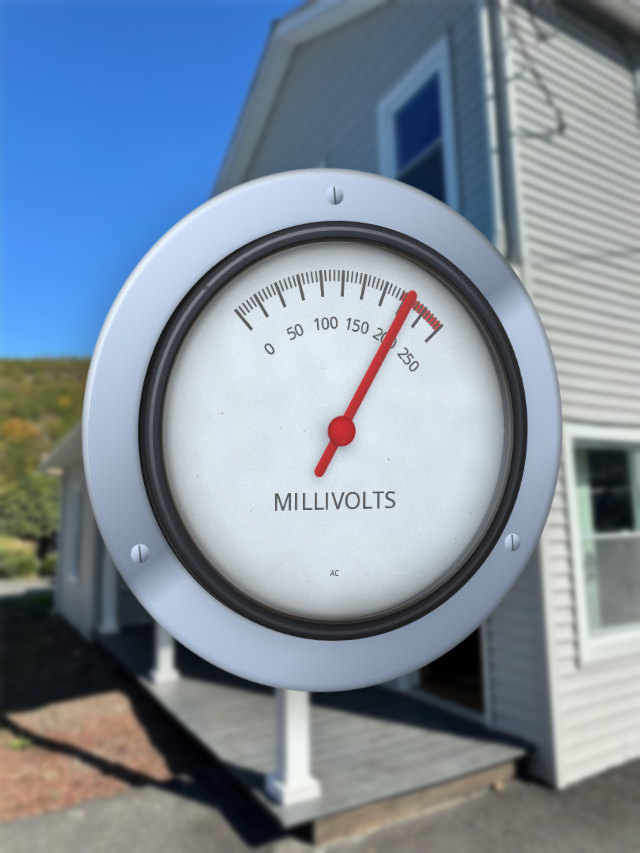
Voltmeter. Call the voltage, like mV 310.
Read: mV 200
